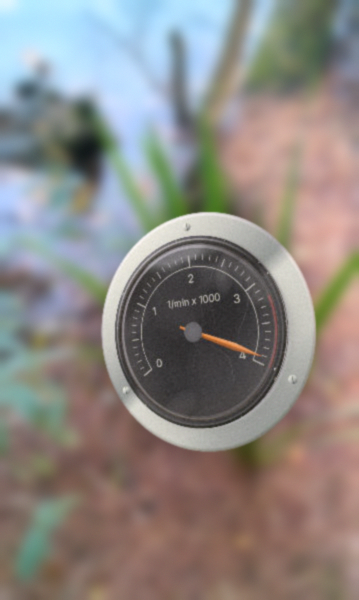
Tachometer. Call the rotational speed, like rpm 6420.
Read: rpm 3900
